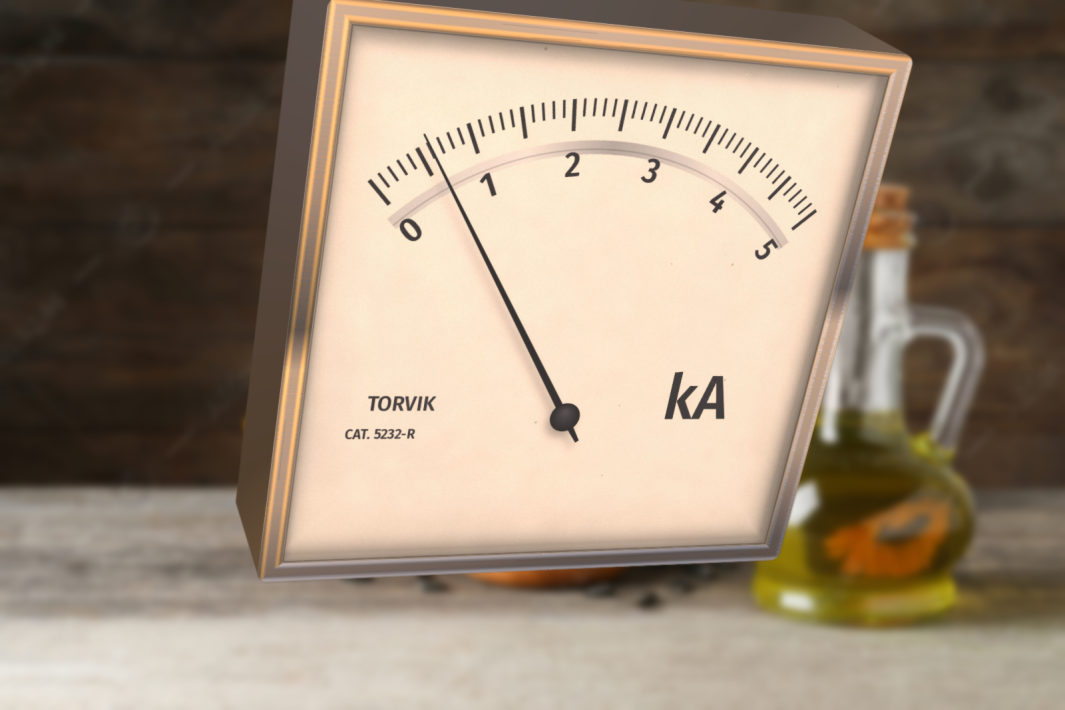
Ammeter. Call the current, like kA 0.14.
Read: kA 0.6
